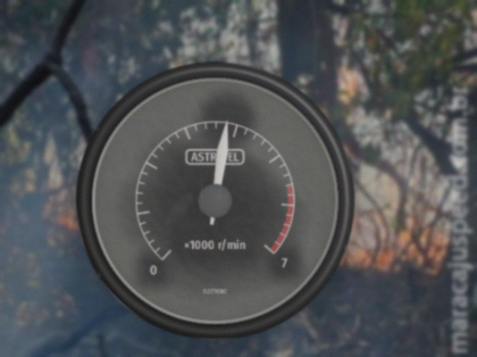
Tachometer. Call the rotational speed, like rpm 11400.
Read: rpm 3800
